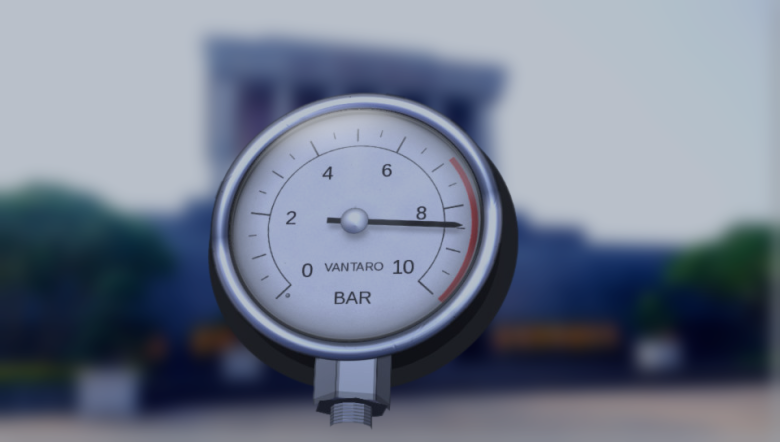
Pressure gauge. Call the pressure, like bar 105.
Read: bar 8.5
